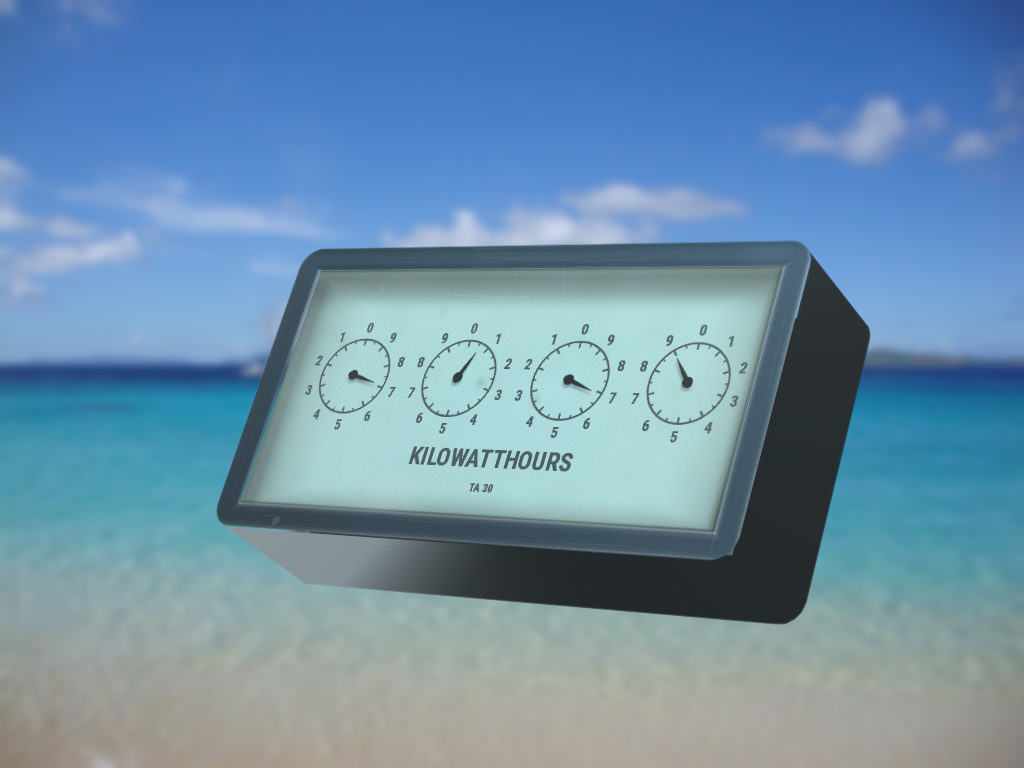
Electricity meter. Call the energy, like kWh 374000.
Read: kWh 7069
